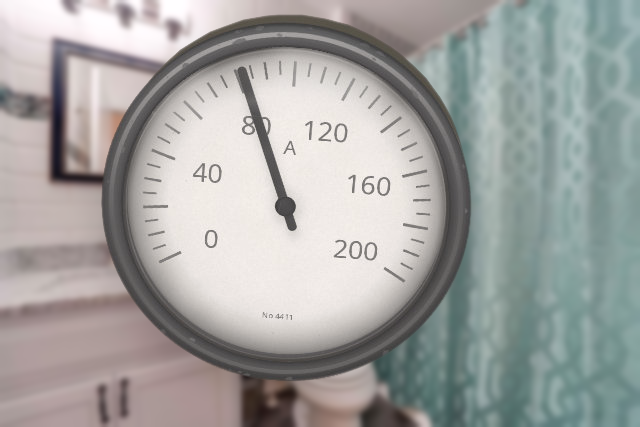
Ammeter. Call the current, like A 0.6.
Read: A 82.5
